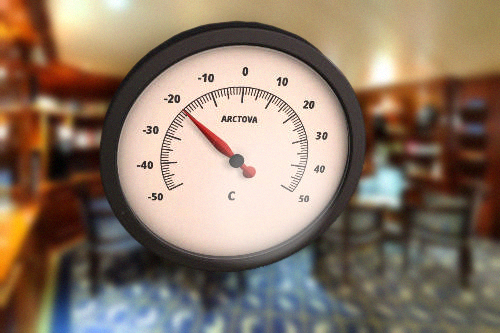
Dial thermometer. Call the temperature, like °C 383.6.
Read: °C -20
